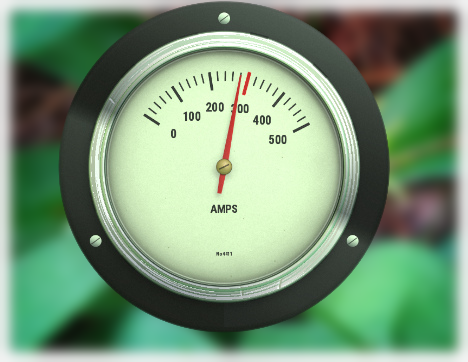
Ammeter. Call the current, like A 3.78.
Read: A 280
